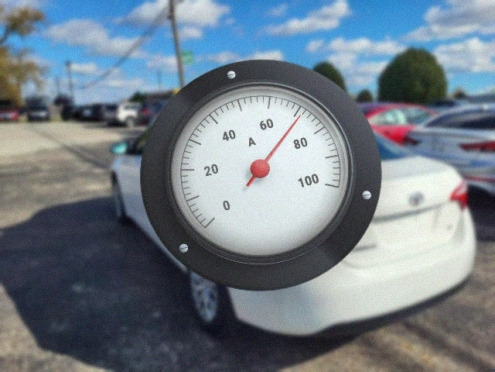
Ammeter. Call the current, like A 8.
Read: A 72
